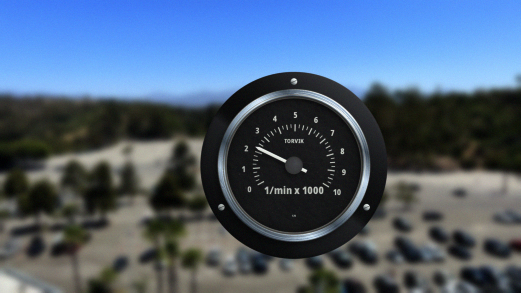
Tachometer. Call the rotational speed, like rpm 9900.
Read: rpm 2250
